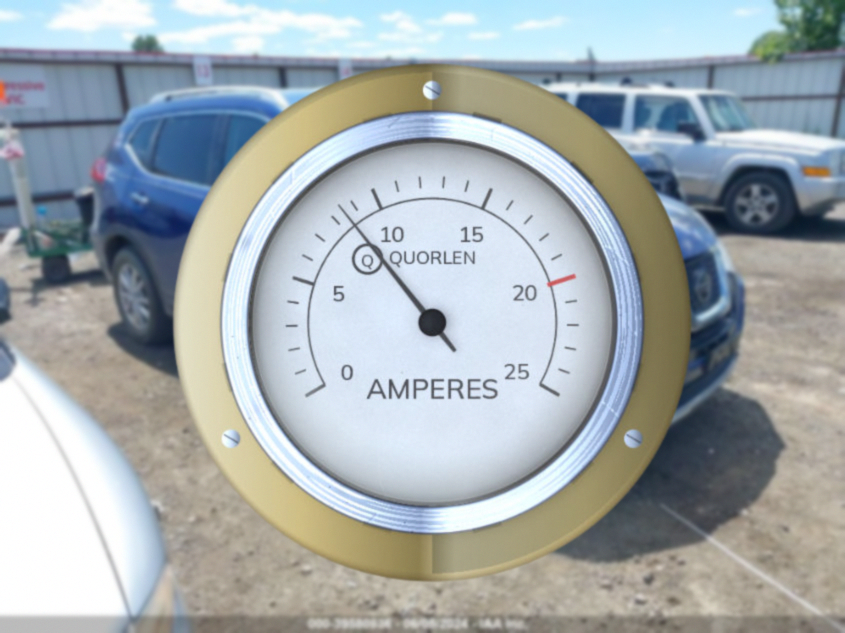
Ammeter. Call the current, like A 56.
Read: A 8.5
